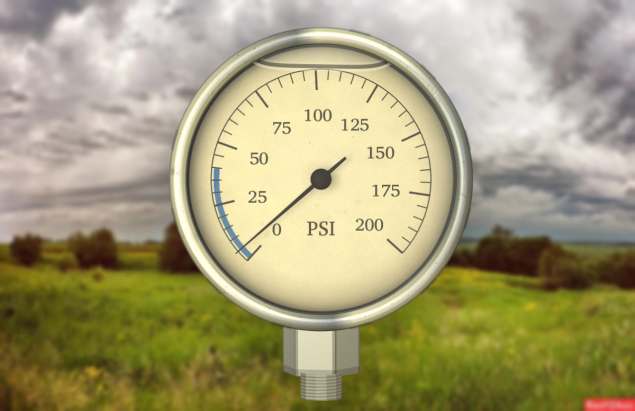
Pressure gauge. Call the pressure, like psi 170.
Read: psi 5
